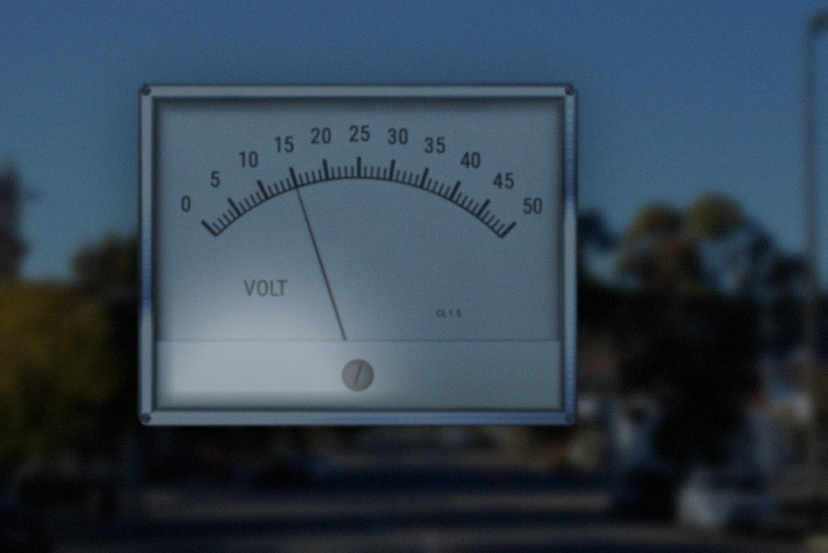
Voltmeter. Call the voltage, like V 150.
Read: V 15
